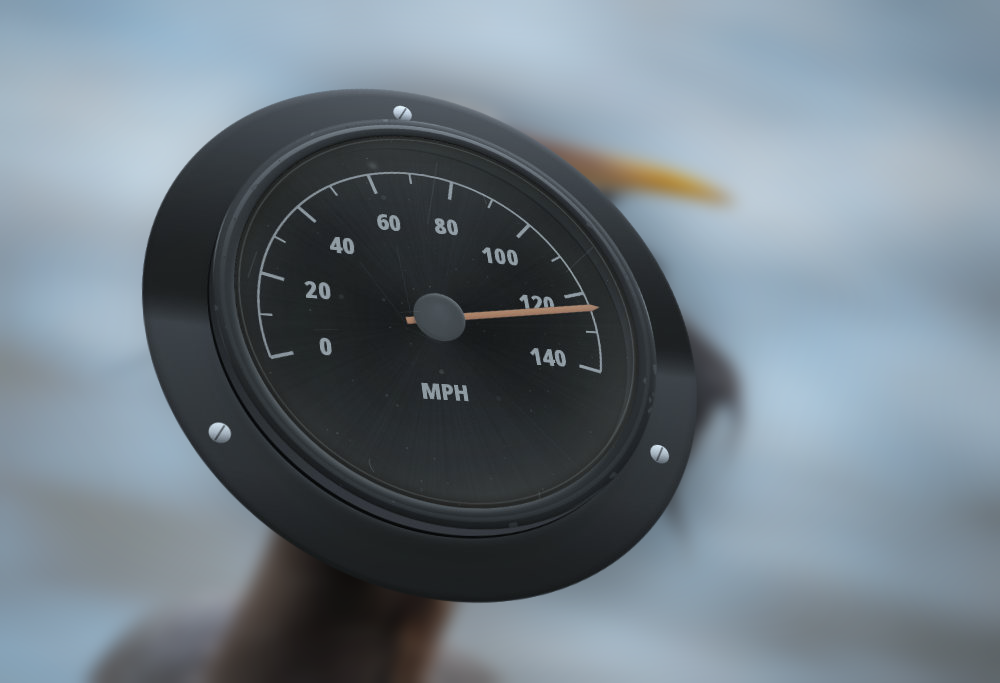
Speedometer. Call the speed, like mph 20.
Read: mph 125
